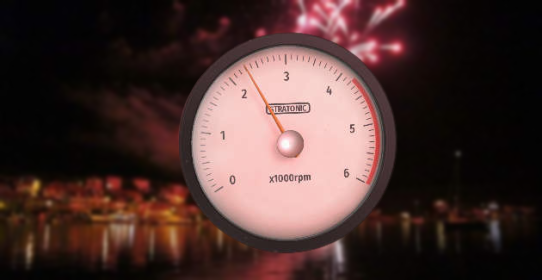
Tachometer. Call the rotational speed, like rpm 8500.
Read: rpm 2300
